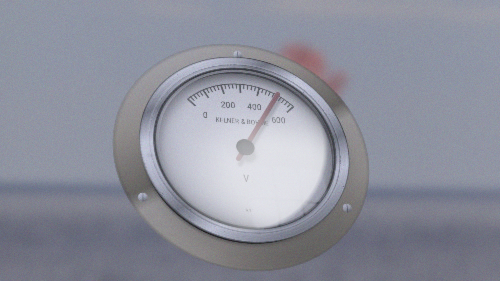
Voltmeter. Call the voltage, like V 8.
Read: V 500
